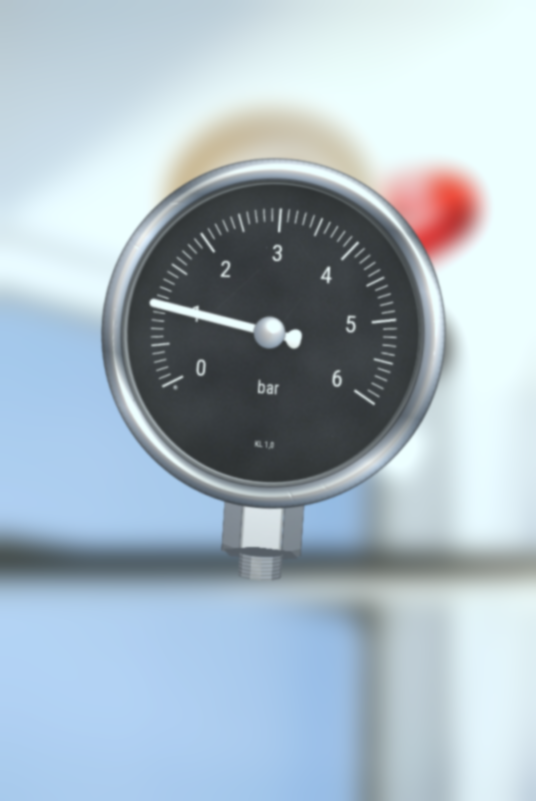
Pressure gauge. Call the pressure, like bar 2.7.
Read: bar 1
